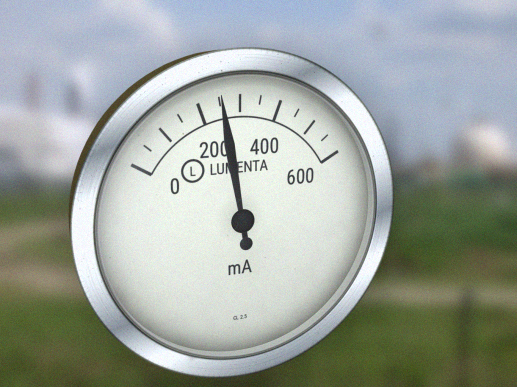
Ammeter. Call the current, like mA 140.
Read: mA 250
